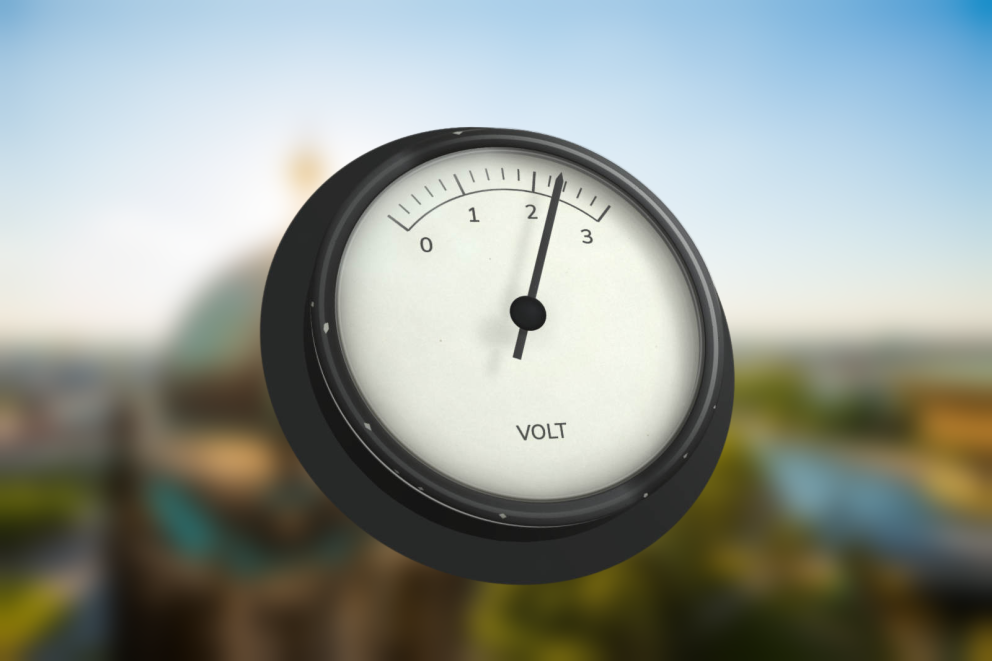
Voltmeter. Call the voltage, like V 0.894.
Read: V 2.3
